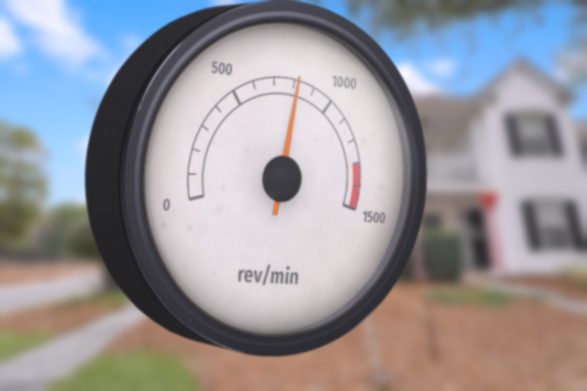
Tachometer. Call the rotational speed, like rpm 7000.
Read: rpm 800
